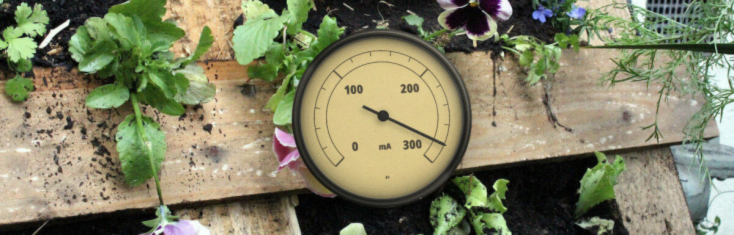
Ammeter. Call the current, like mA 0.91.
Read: mA 280
